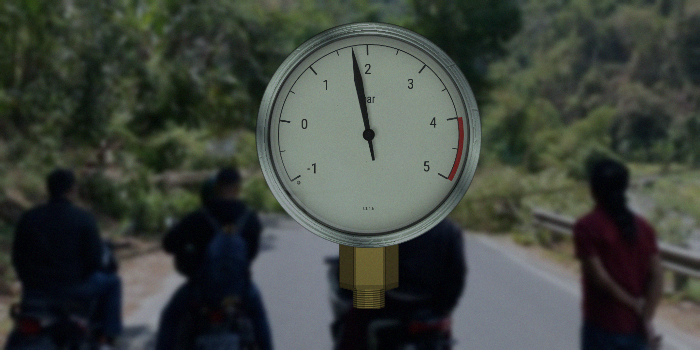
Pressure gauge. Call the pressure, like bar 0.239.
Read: bar 1.75
